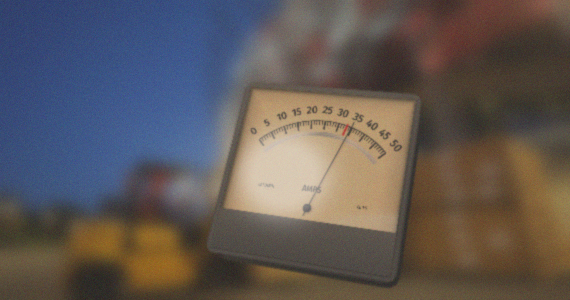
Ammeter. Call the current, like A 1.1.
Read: A 35
